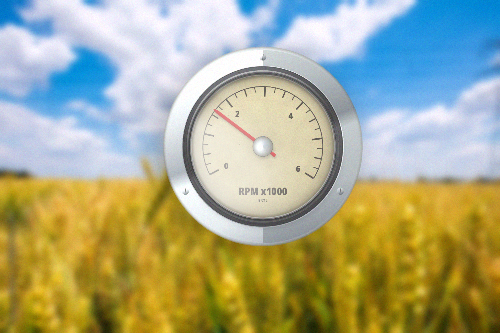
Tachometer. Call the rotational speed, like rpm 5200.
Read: rpm 1625
